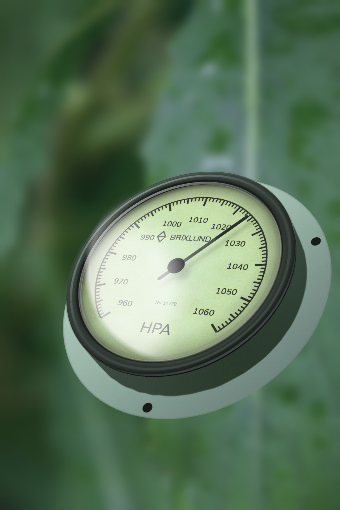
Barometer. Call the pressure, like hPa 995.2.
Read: hPa 1025
